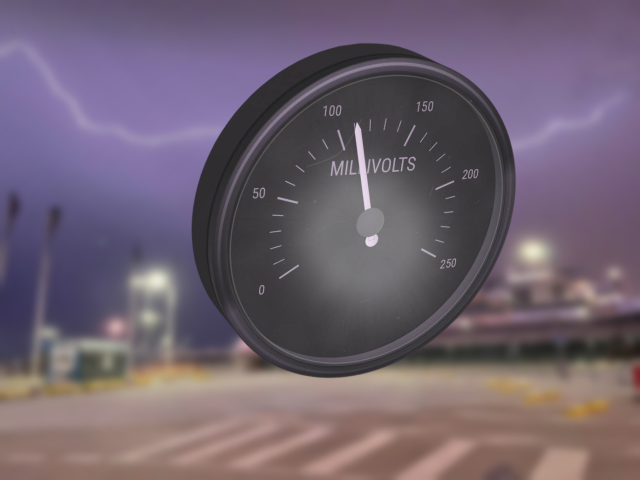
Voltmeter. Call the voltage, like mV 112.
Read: mV 110
